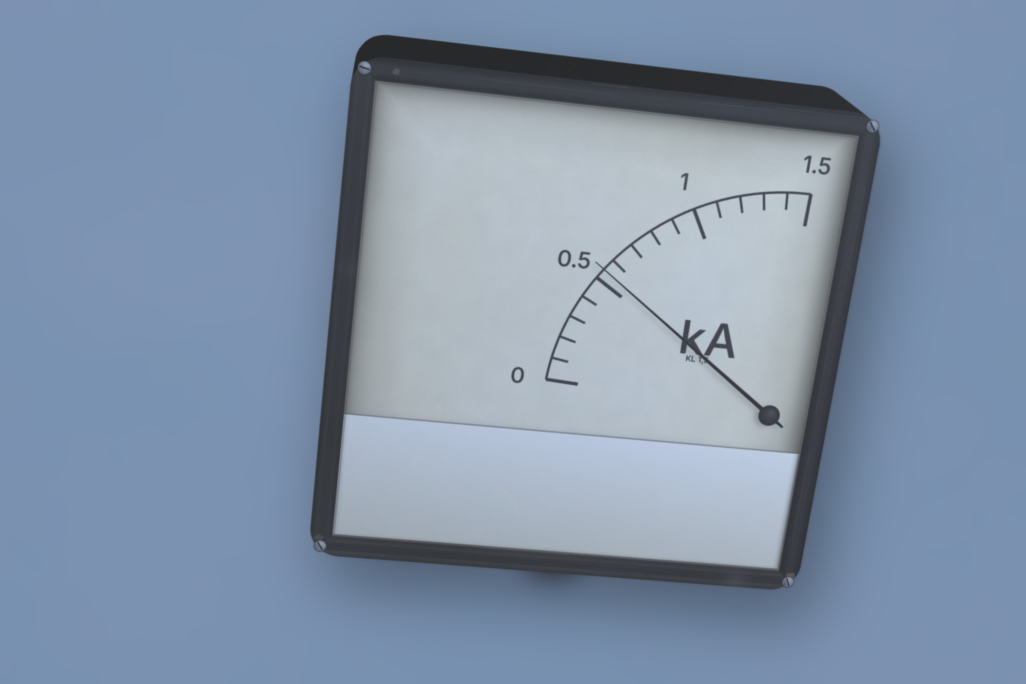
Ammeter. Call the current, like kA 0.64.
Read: kA 0.55
